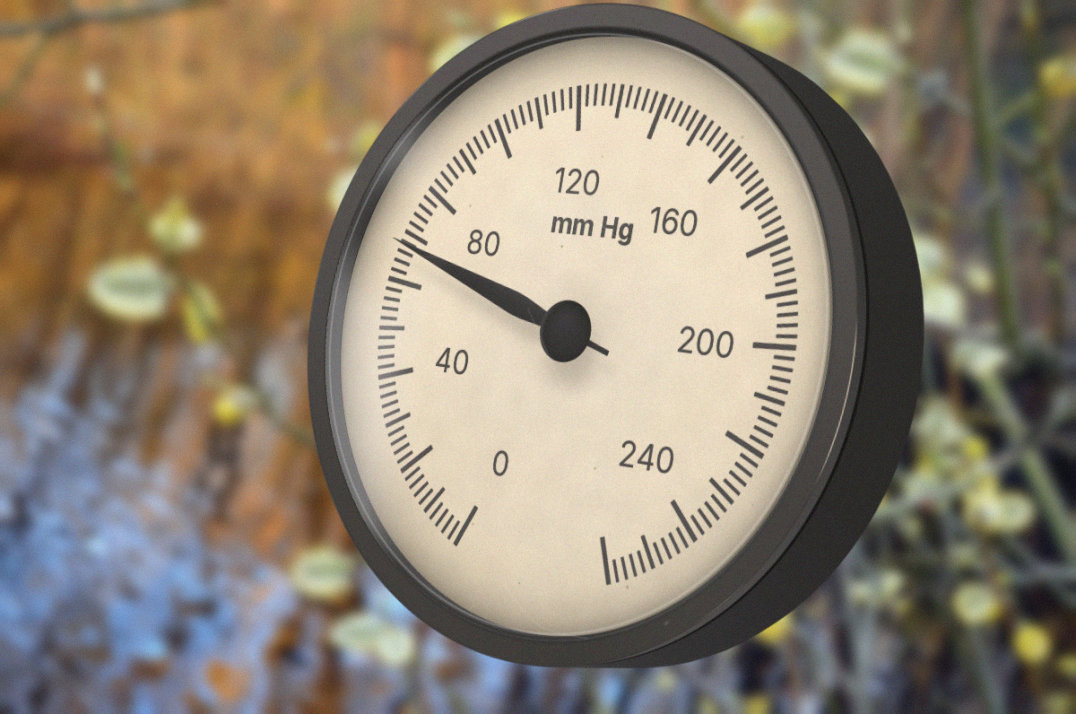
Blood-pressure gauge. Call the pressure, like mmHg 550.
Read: mmHg 68
